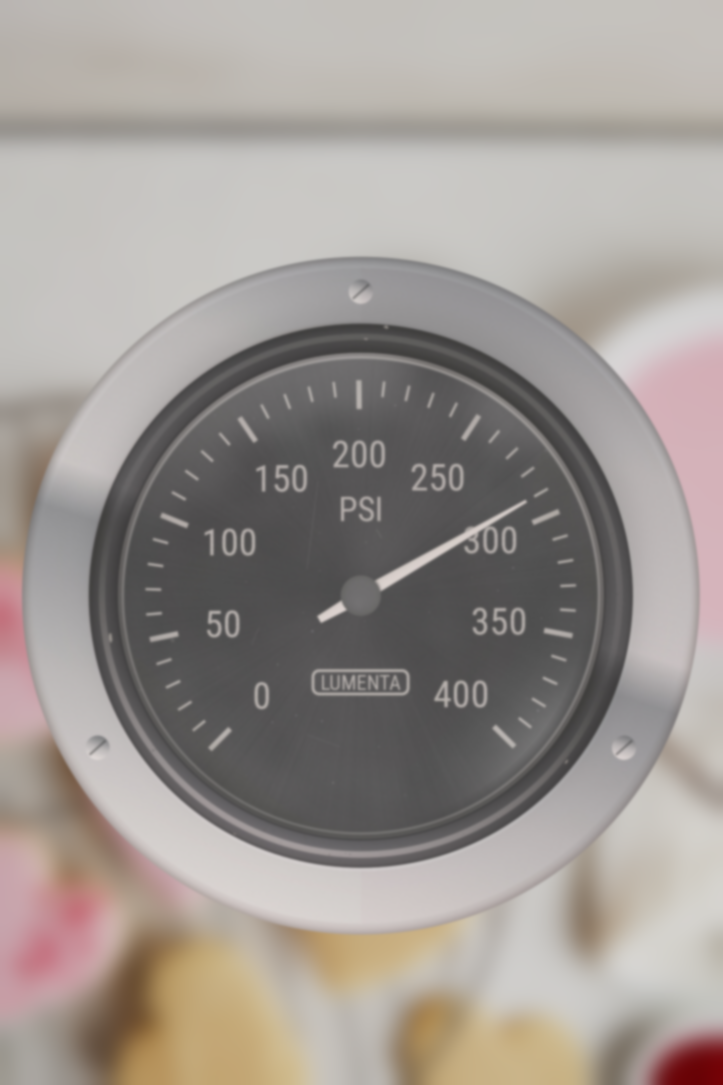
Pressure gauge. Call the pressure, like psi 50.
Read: psi 290
